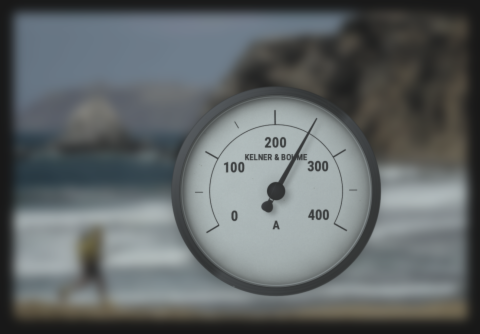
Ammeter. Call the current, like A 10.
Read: A 250
